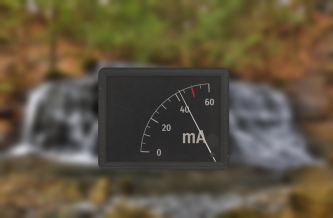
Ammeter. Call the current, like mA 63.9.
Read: mA 42.5
